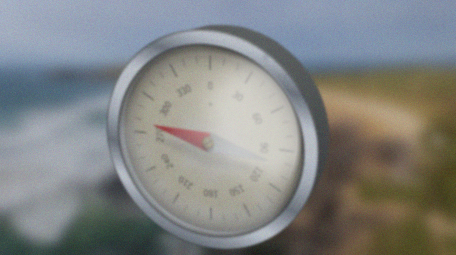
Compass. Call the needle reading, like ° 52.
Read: ° 280
